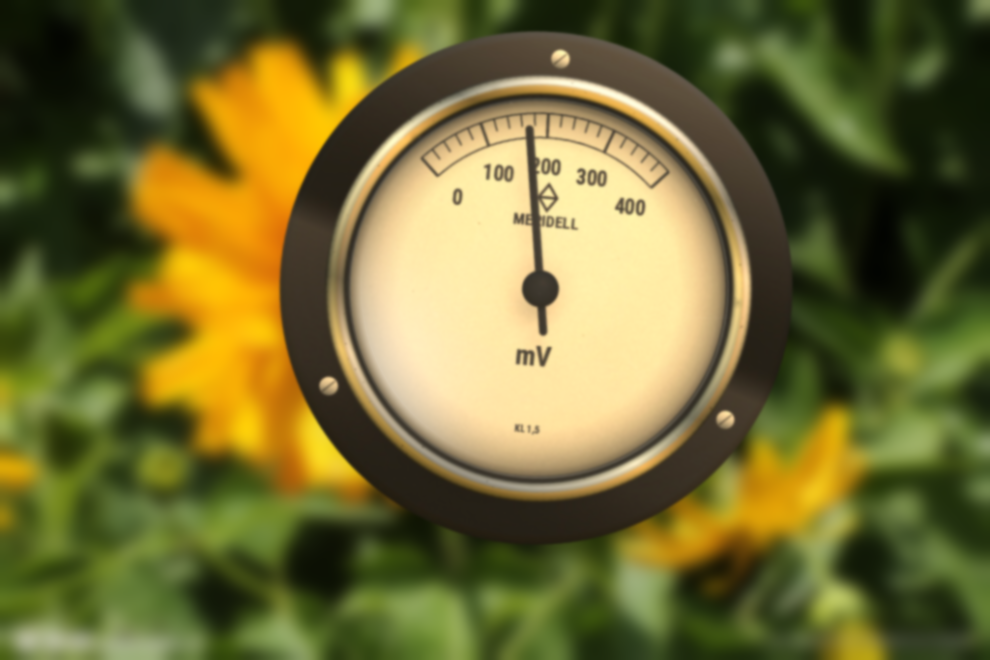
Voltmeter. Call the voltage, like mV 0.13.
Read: mV 170
